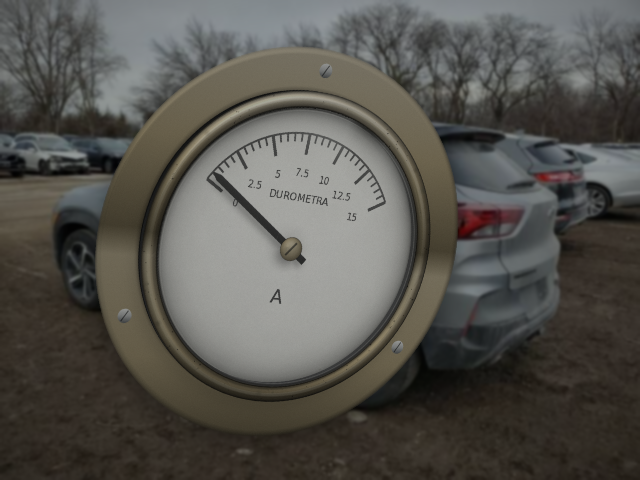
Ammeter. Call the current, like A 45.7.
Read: A 0.5
